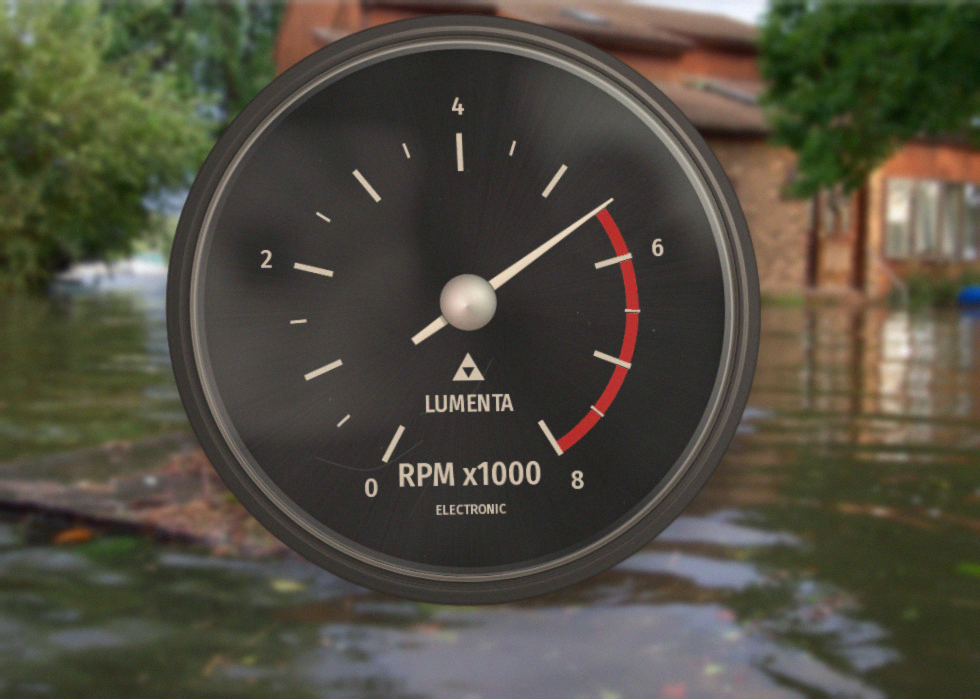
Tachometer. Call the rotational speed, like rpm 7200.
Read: rpm 5500
